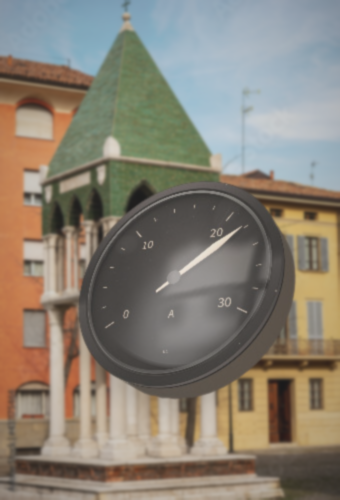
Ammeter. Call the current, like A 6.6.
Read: A 22
